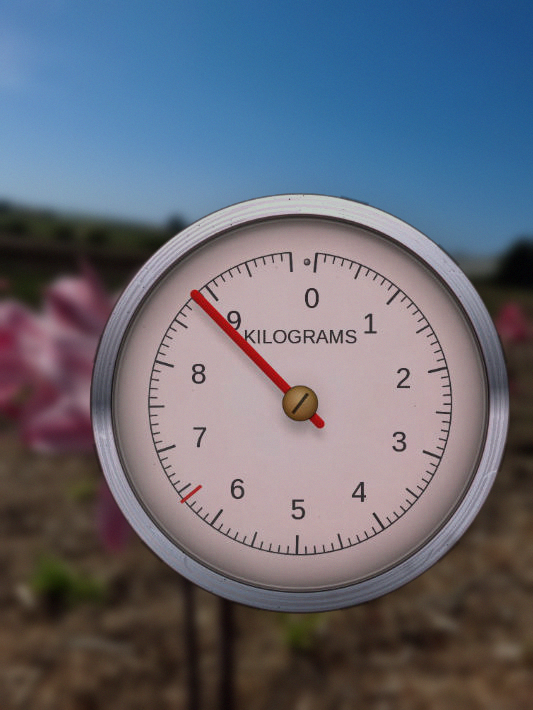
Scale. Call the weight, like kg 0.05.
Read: kg 8.85
